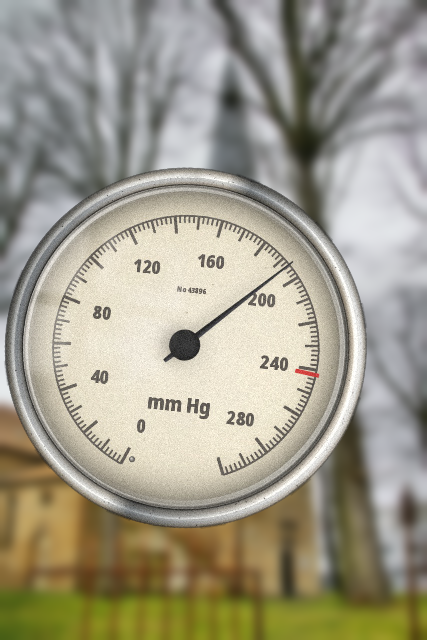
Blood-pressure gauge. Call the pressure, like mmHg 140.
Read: mmHg 194
